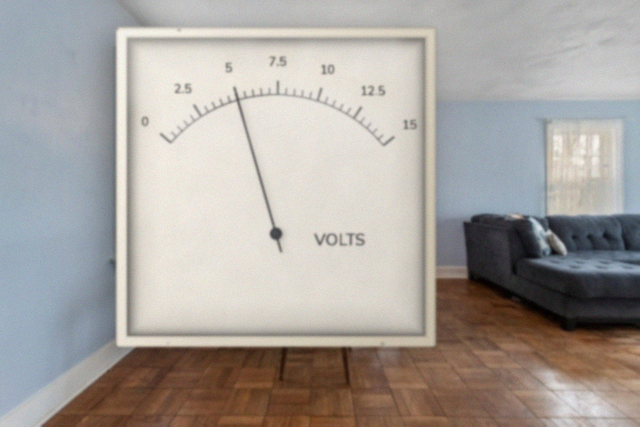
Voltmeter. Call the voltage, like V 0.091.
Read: V 5
